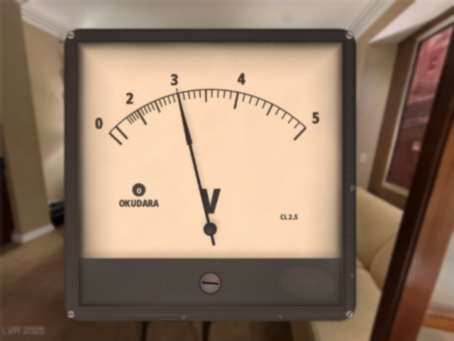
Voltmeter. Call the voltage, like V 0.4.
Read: V 3
